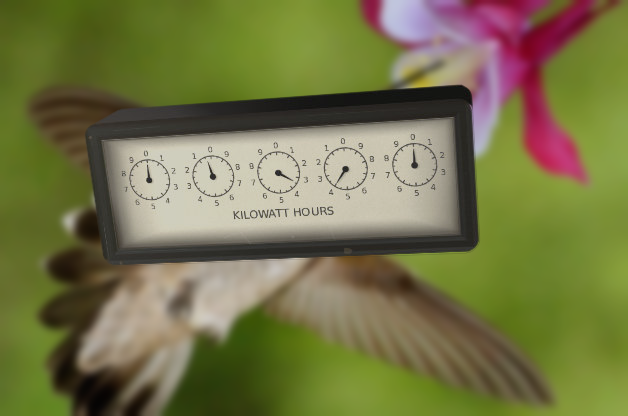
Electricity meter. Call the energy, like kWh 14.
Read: kWh 340
